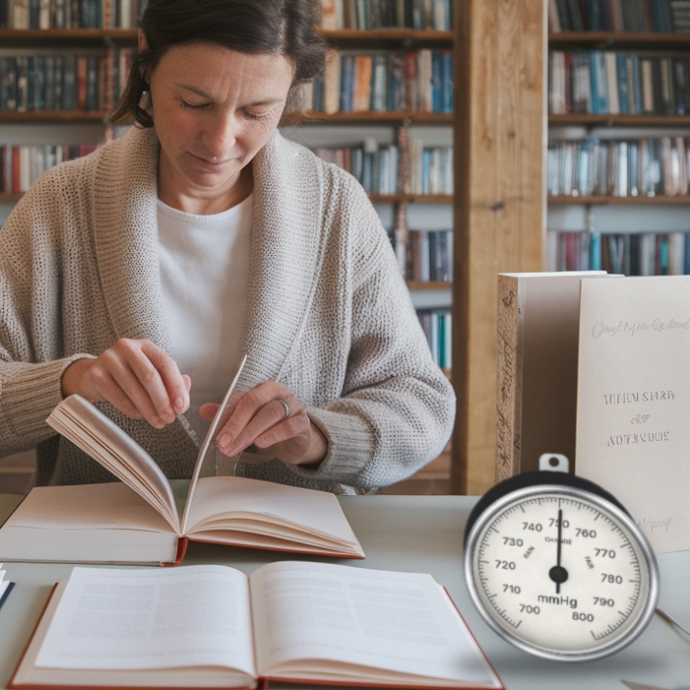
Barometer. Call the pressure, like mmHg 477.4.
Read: mmHg 750
